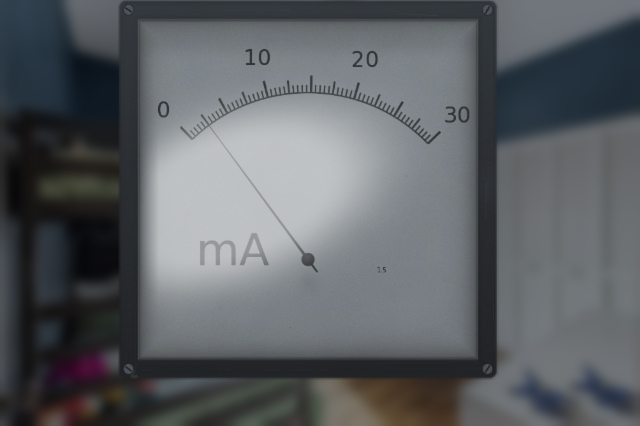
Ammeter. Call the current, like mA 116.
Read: mA 2.5
